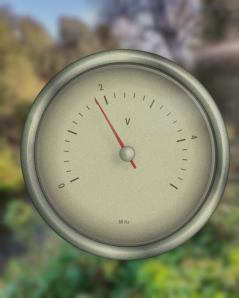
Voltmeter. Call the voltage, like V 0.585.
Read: V 1.8
